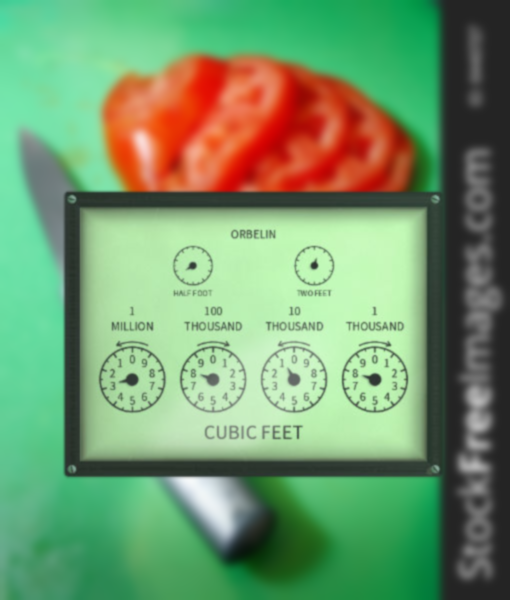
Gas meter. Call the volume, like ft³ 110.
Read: ft³ 280800
